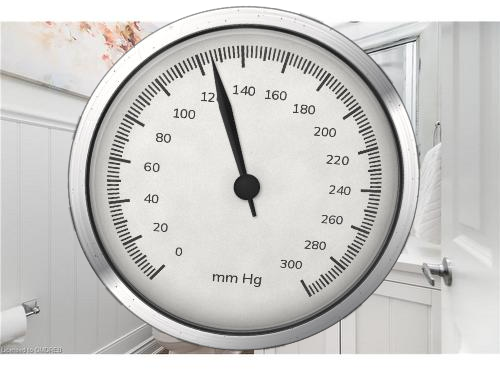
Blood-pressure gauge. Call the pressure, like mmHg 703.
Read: mmHg 126
